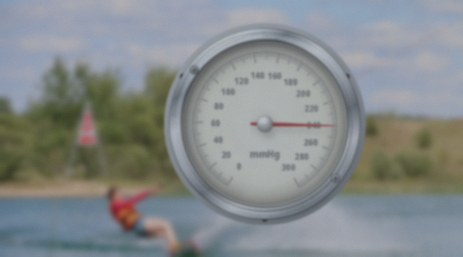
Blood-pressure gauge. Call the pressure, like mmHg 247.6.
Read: mmHg 240
